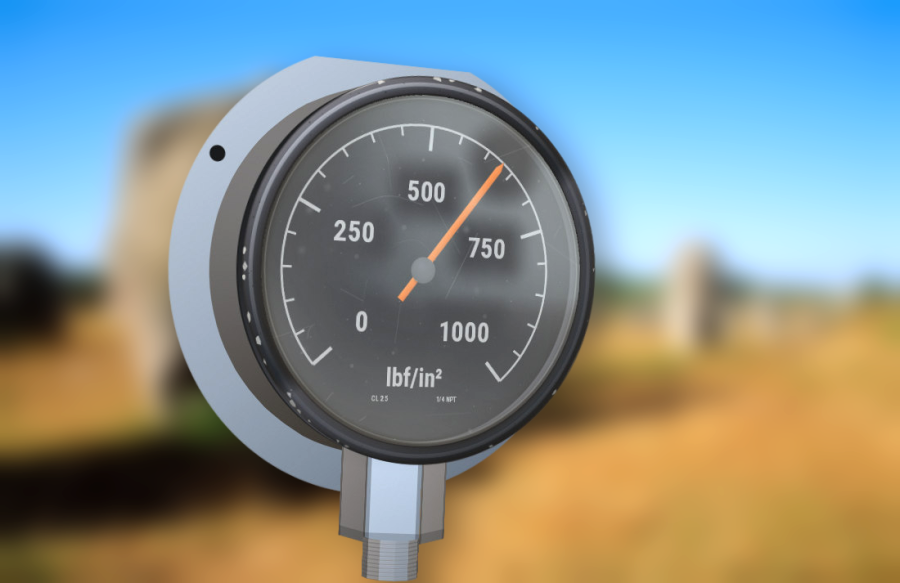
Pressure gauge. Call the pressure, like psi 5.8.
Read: psi 625
